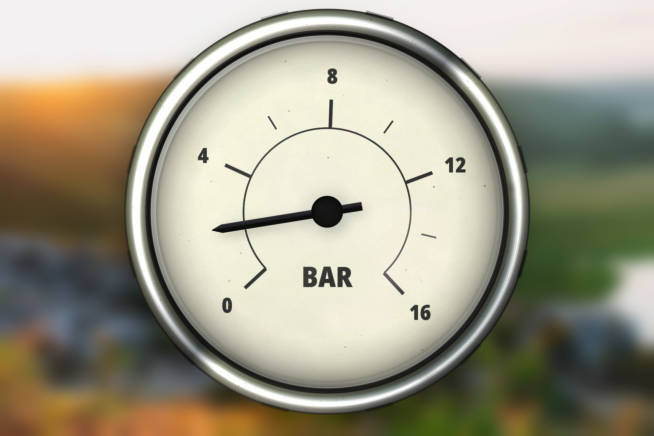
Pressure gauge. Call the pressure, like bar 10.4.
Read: bar 2
